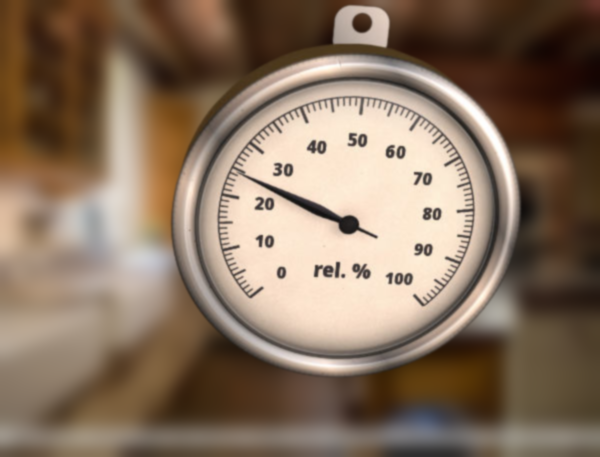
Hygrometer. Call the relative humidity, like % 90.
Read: % 25
